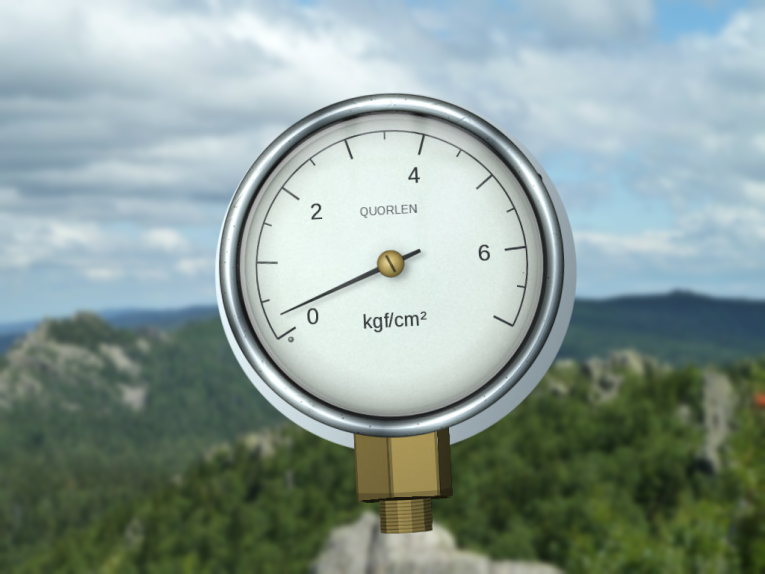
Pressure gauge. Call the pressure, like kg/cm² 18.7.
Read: kg/cm² 0.25
